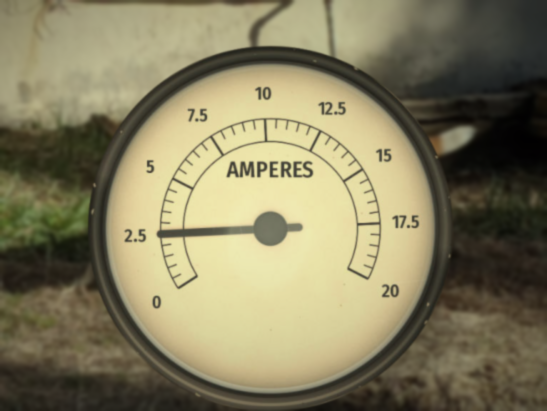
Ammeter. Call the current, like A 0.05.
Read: A 2.5
